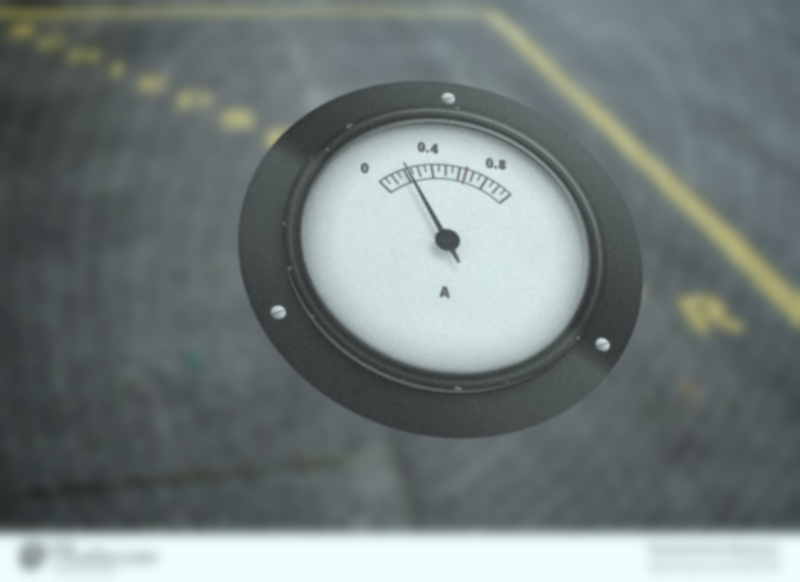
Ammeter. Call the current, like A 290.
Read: A 0.2
